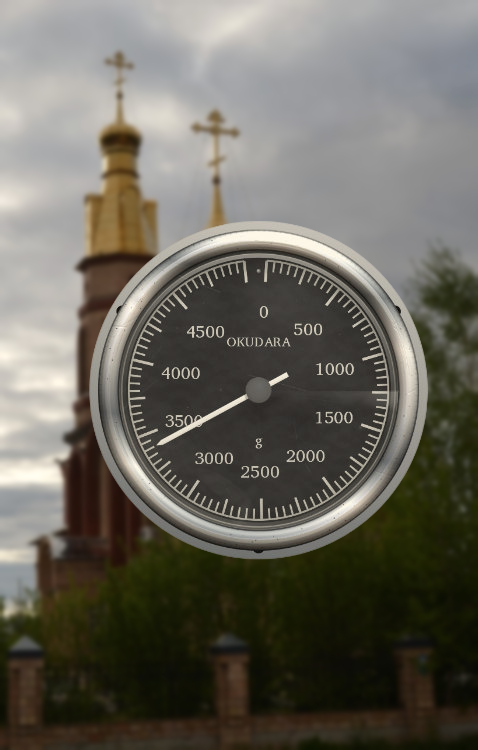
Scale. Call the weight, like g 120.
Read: g 3400
